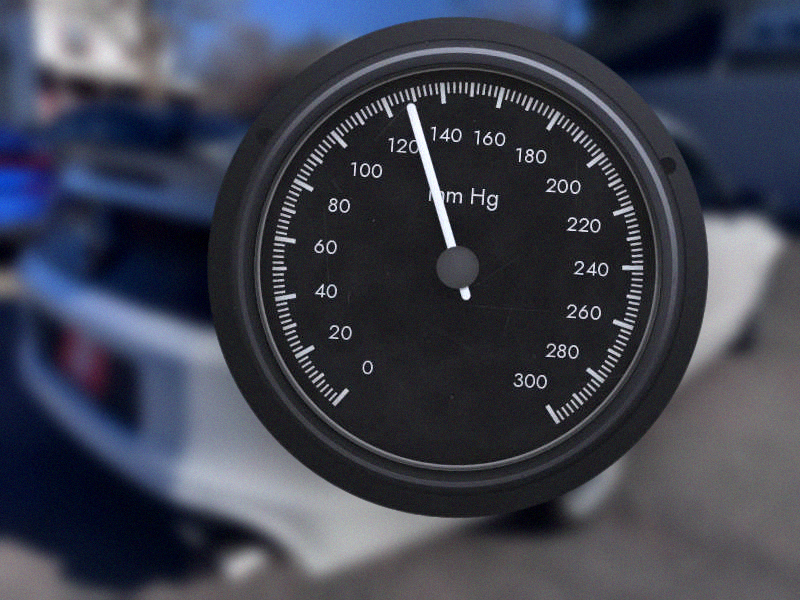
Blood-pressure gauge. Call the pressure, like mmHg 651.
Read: mmHg 128
